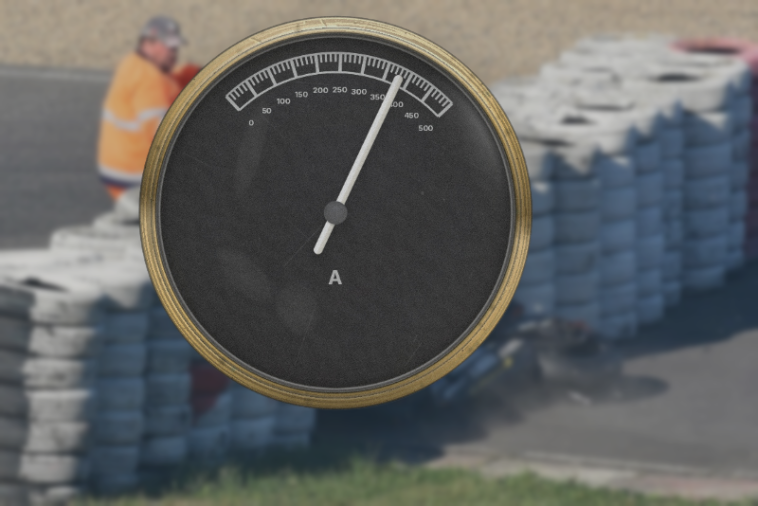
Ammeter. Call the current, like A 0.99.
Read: A 380
